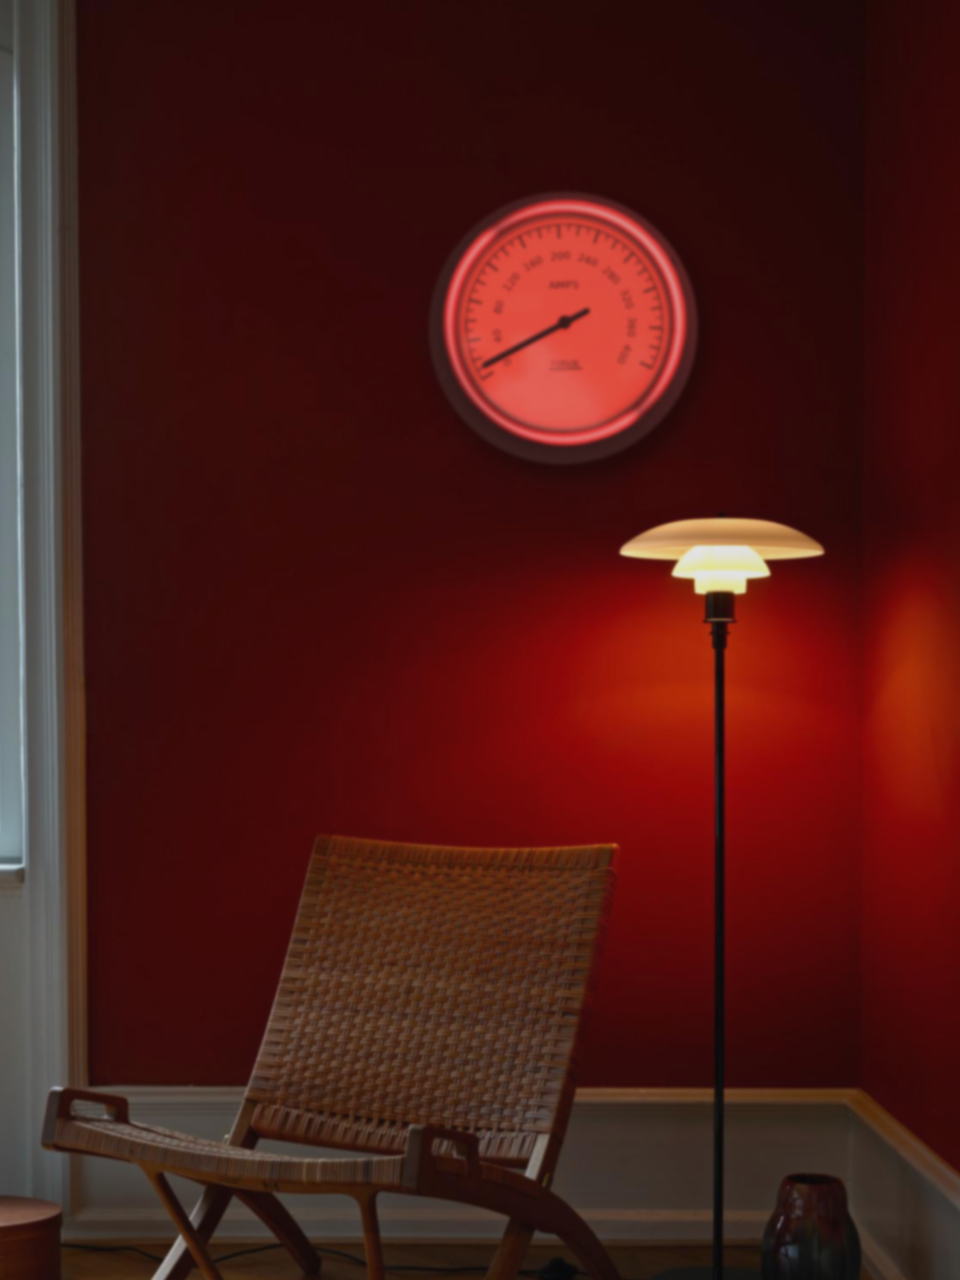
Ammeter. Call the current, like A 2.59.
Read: A 10
